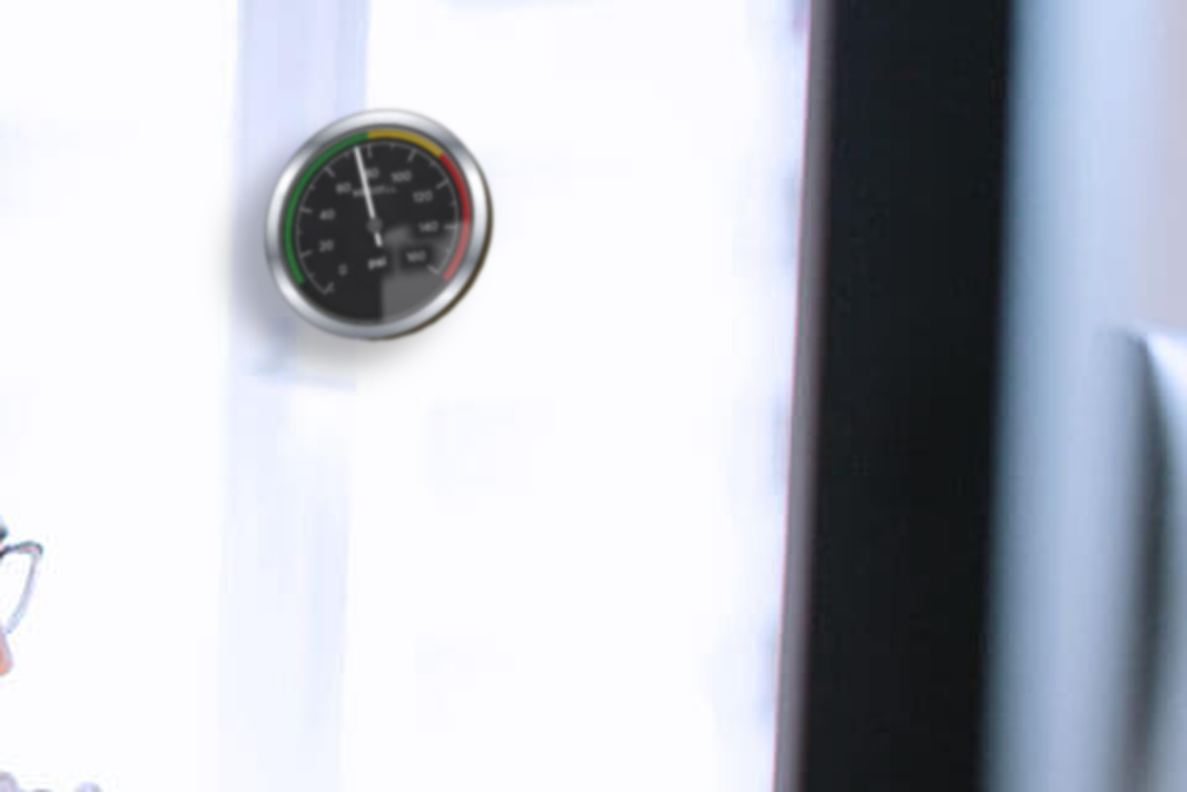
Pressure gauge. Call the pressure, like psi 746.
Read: psi 75
